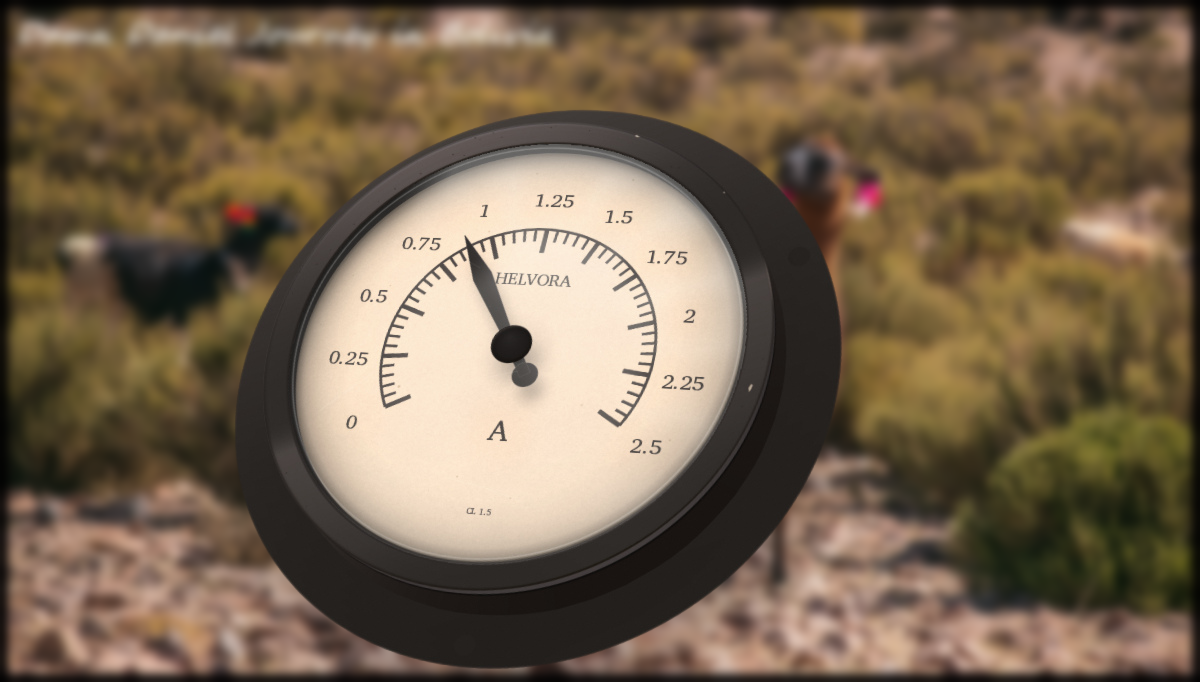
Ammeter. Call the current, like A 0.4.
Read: A 0.9
